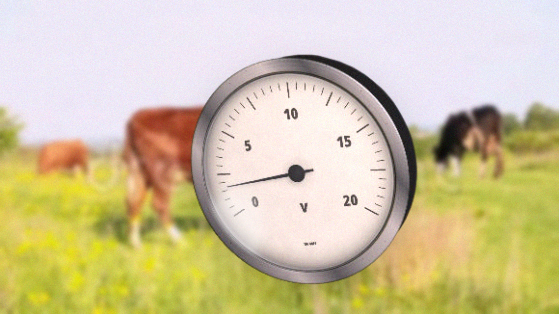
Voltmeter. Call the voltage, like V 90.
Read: V 1.75
